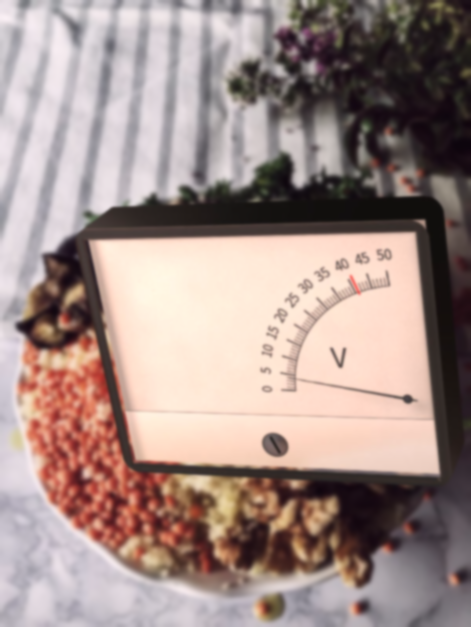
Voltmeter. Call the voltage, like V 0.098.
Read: V 5
